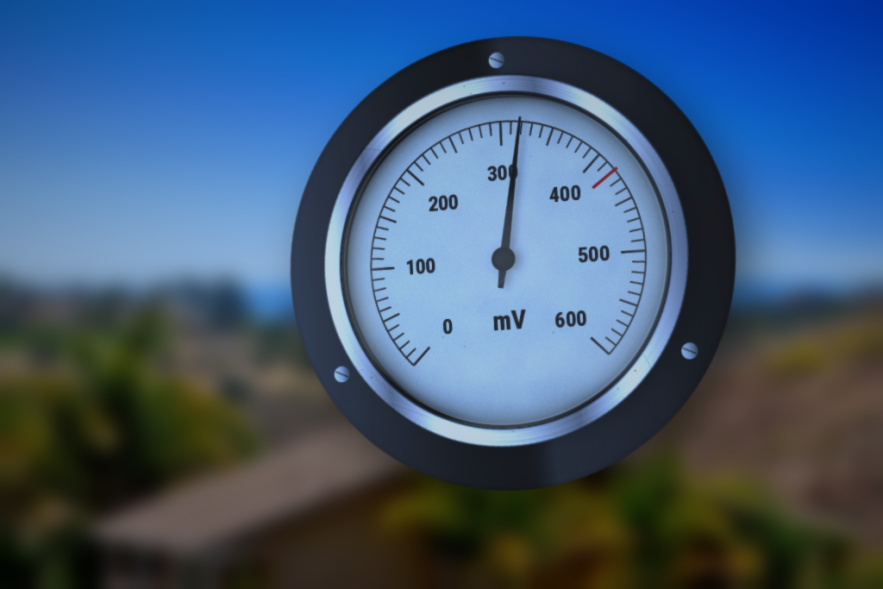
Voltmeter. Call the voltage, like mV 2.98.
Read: mV 320
